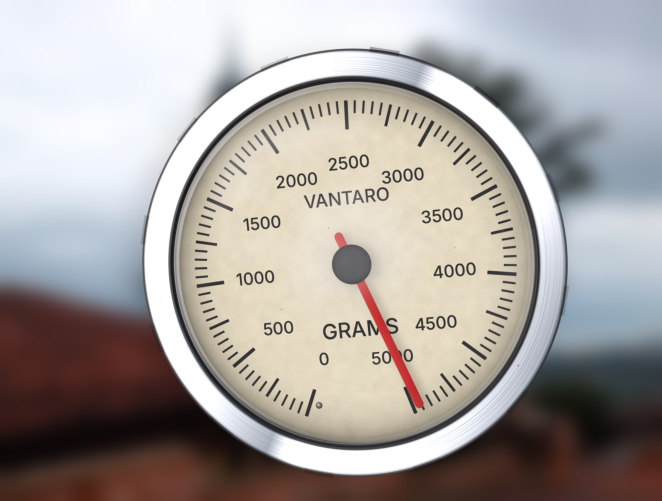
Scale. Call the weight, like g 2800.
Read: g 4950
